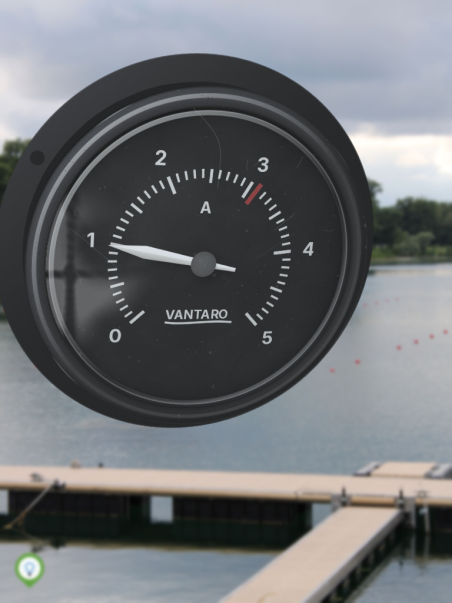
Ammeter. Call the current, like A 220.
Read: A 1
